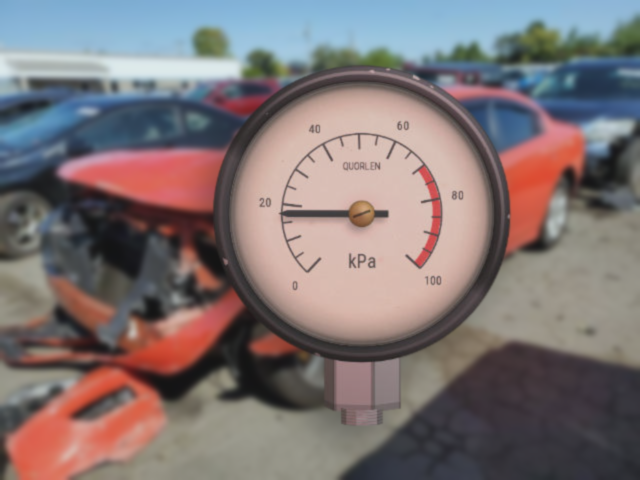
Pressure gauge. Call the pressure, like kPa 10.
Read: kPa 17.5
